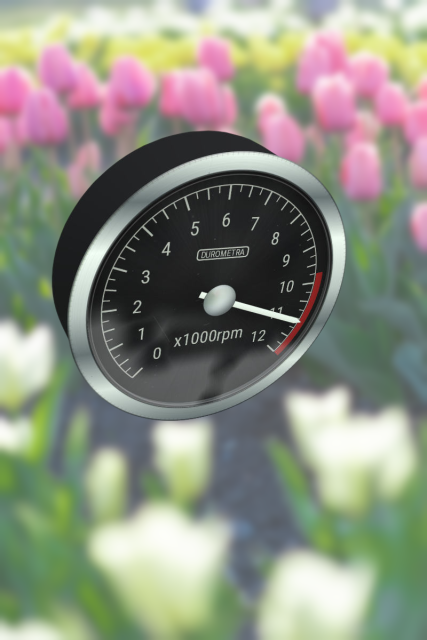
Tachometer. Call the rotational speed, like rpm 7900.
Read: rpm 11000
